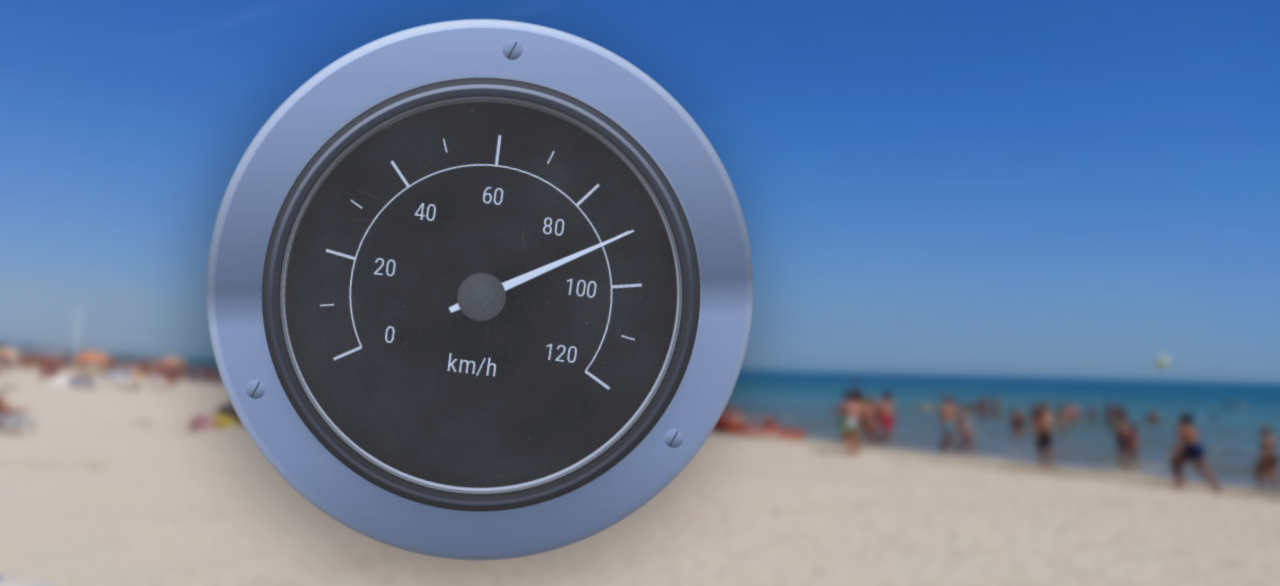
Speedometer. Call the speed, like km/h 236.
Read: km/h 90
